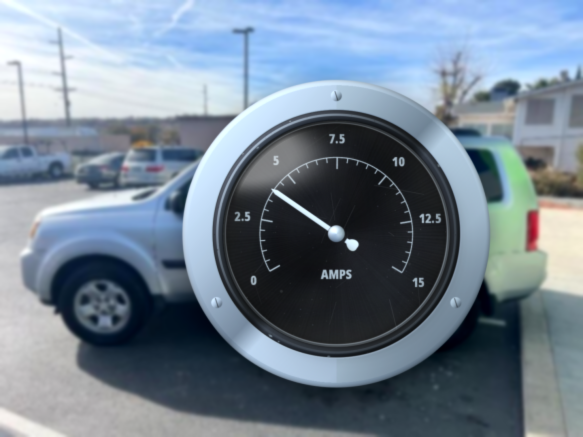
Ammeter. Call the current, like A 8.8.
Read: A 4
